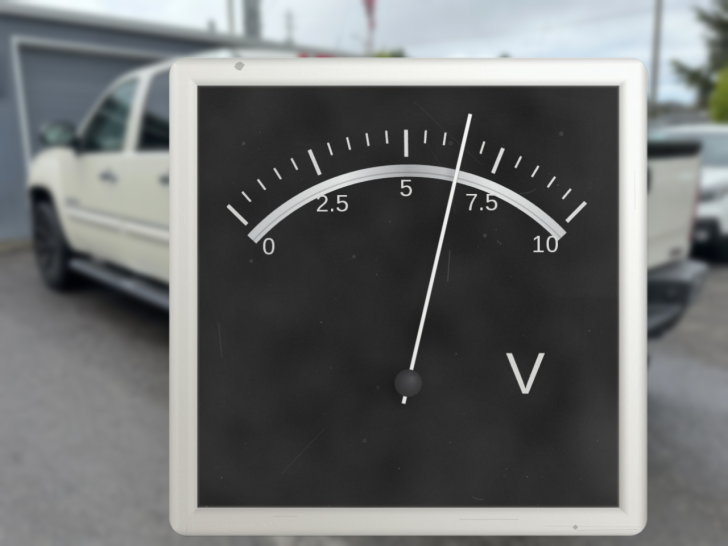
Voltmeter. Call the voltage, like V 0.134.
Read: V 6.5
